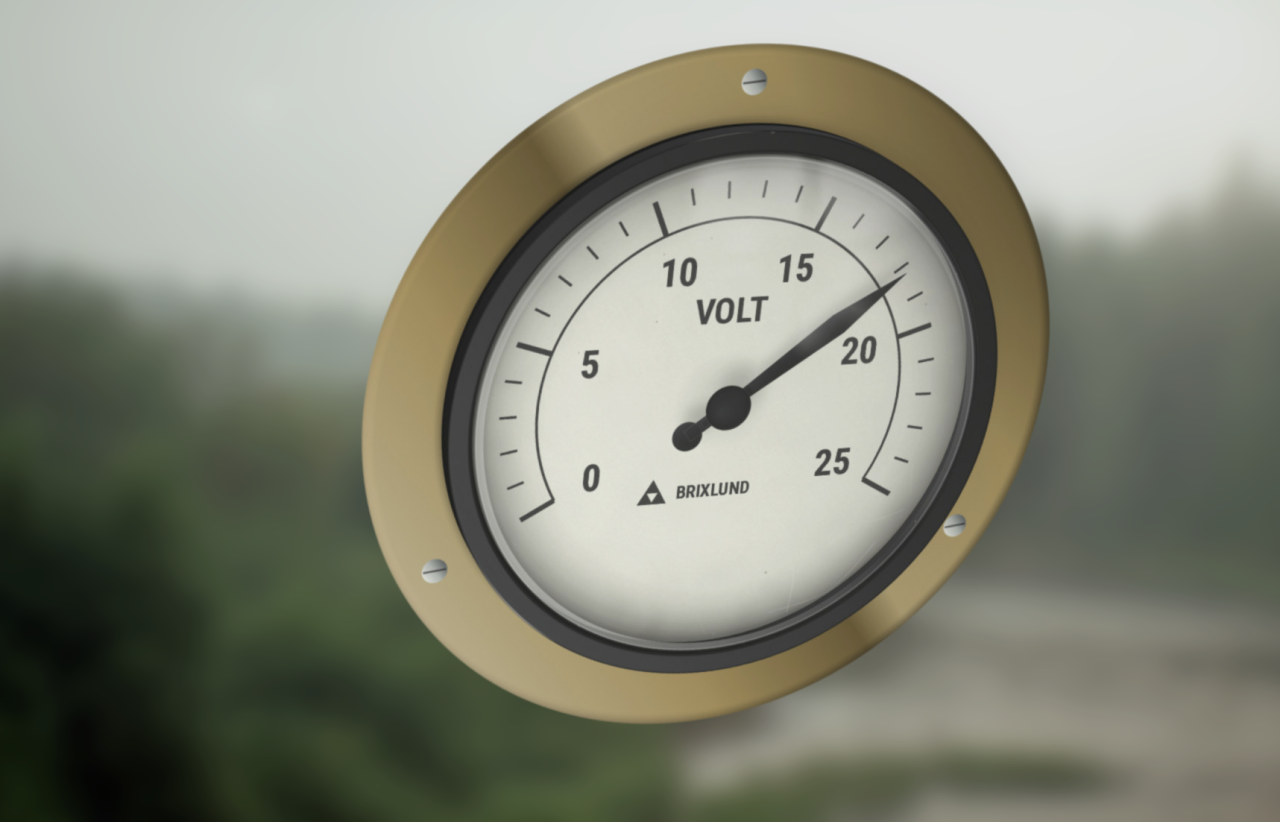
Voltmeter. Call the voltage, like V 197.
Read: V 18
